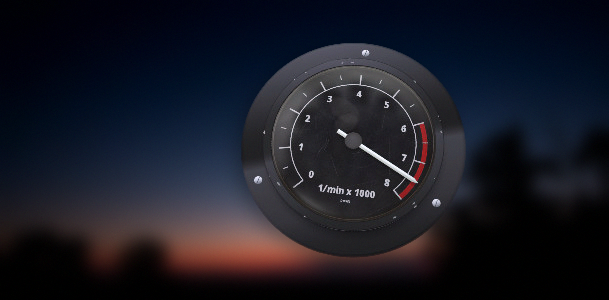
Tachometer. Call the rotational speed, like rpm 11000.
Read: rpm 7500
